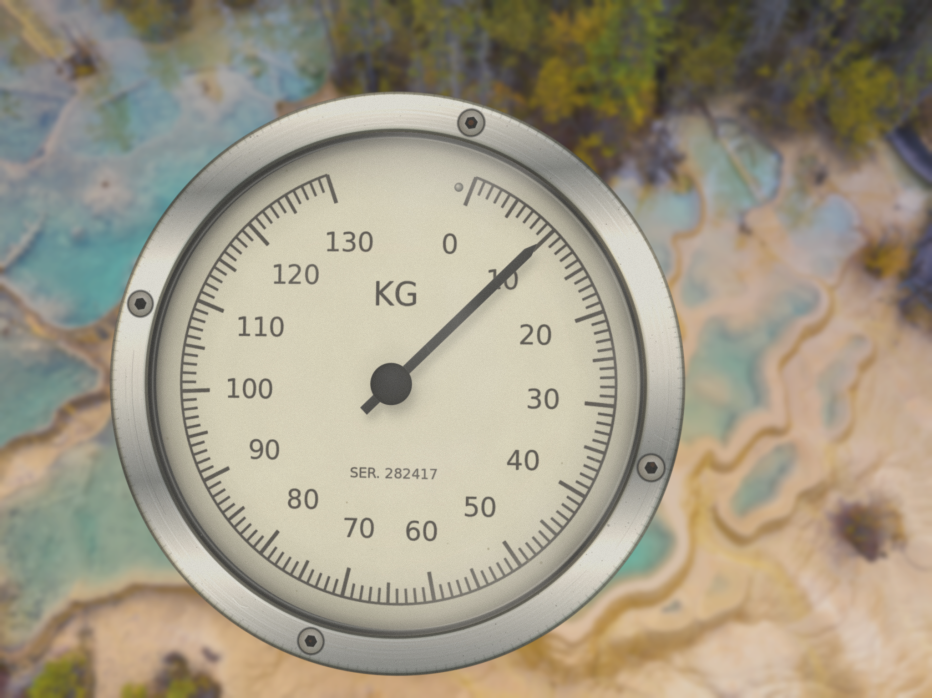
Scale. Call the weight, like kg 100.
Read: kg 10
